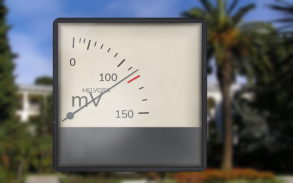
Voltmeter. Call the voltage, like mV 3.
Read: mV 115
